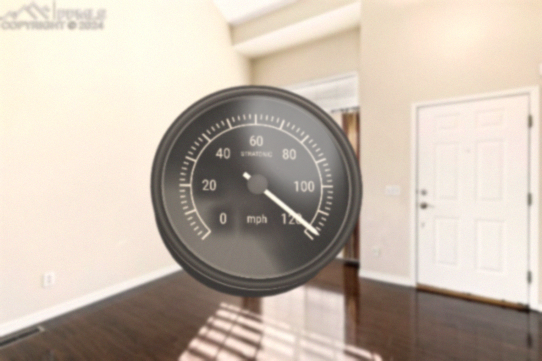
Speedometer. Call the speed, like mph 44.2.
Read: mph 118
